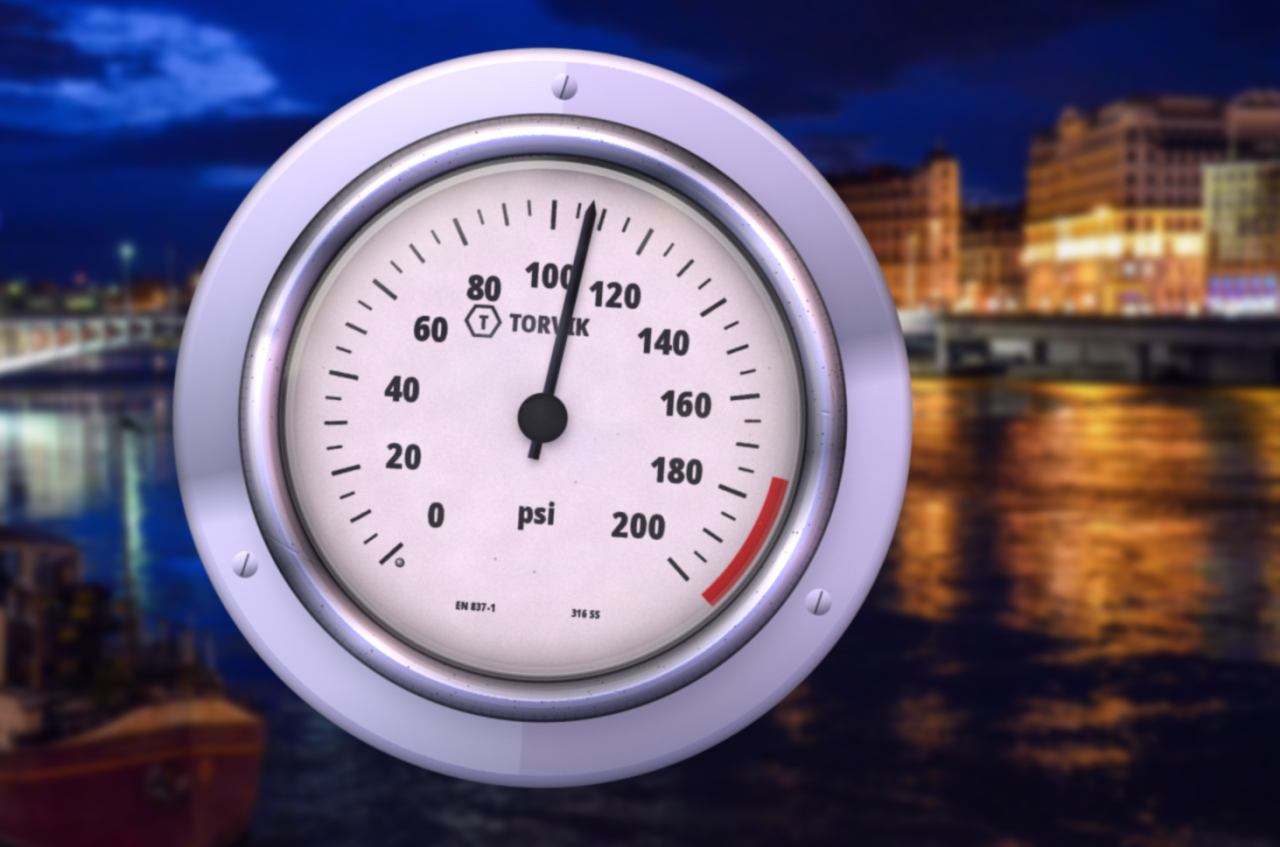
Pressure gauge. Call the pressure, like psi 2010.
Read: psi 107.5
